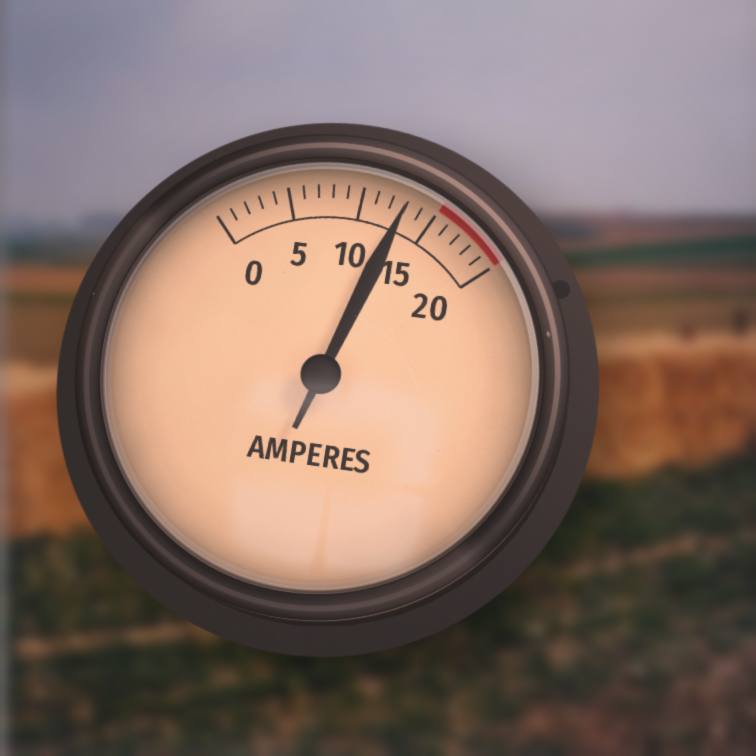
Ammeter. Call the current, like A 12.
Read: A 13
